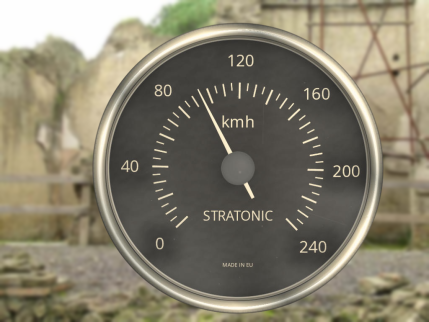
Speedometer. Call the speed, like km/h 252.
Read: km/h 95
